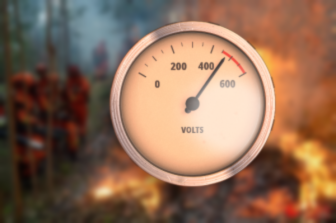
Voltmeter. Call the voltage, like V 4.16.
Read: V 475
